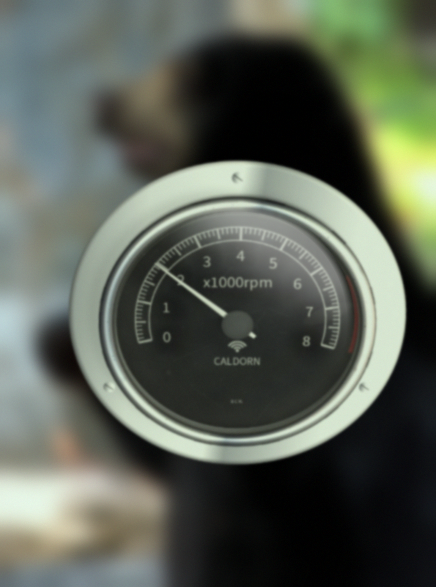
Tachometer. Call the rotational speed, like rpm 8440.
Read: rpm 2000
